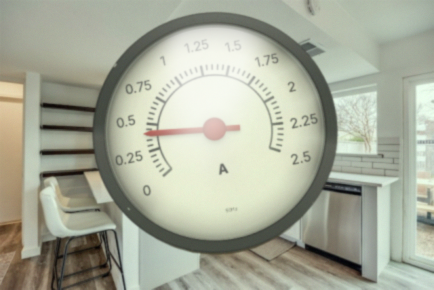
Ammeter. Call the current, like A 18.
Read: A 0.4
